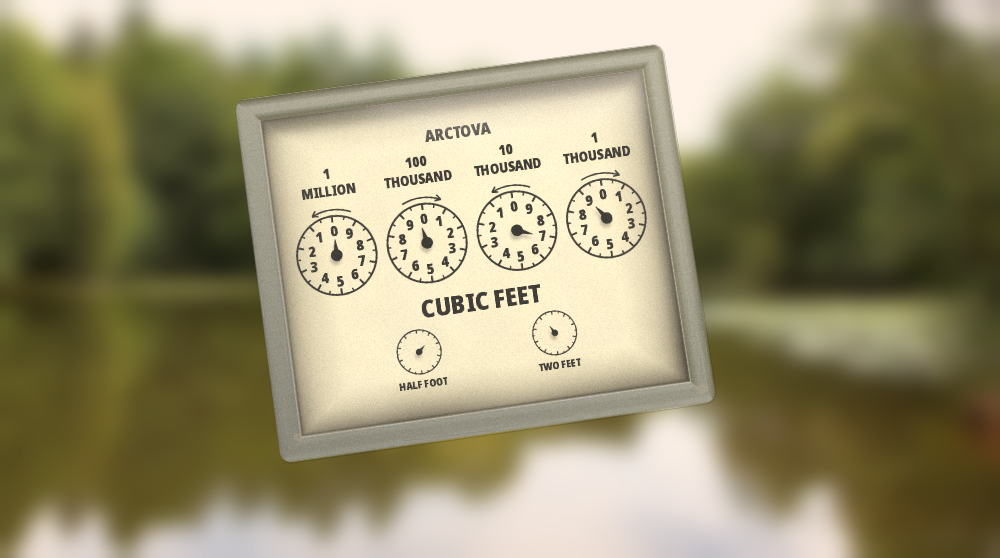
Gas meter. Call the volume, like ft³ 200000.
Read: ft³ 996900
